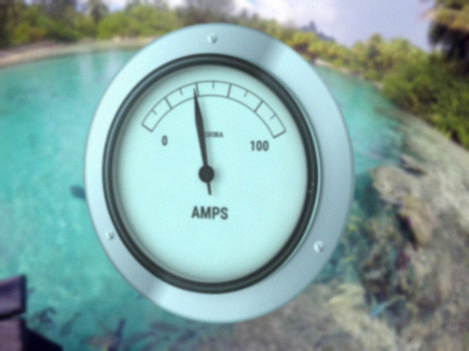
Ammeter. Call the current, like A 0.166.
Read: A 40
